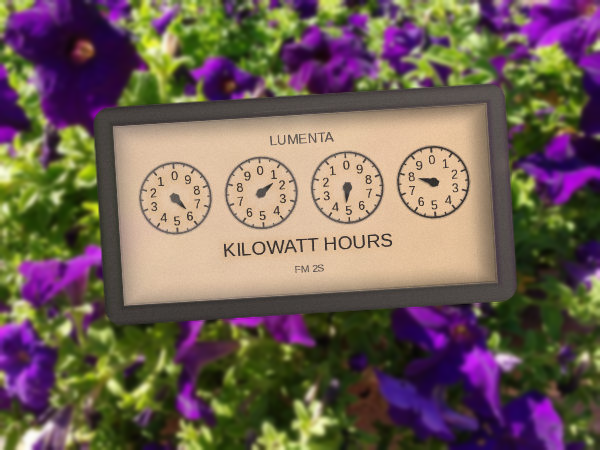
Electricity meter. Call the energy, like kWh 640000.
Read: kWh 6148
